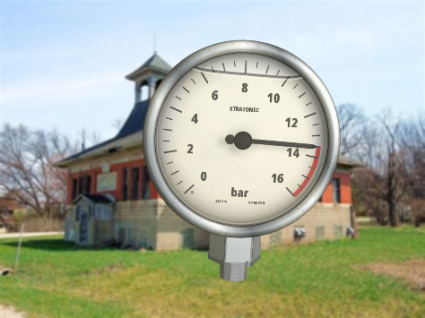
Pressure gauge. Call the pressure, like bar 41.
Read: bar 13.5
